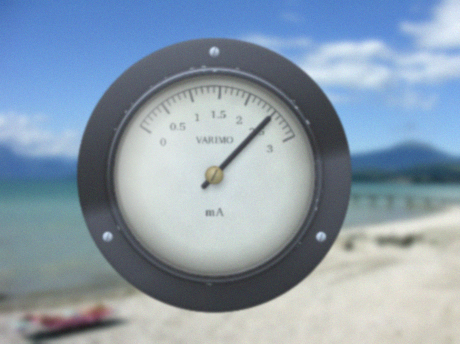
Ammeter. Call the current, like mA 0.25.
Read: mA 2.5
